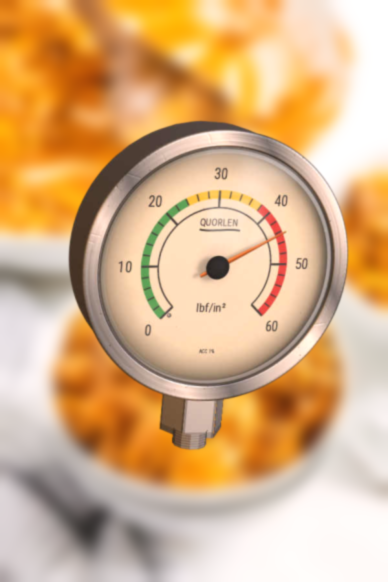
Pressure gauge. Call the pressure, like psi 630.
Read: psi 44
